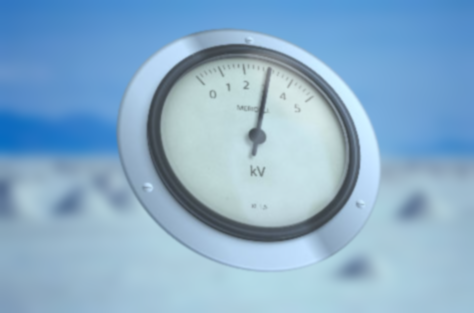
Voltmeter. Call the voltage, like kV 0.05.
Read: kV 3
